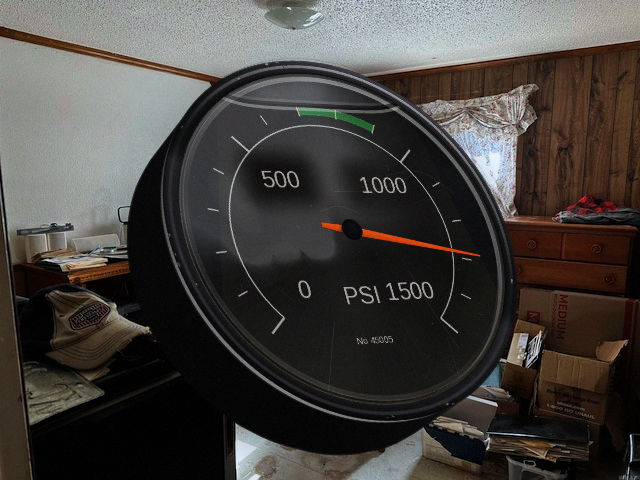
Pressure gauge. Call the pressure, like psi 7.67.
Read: psi 1300
